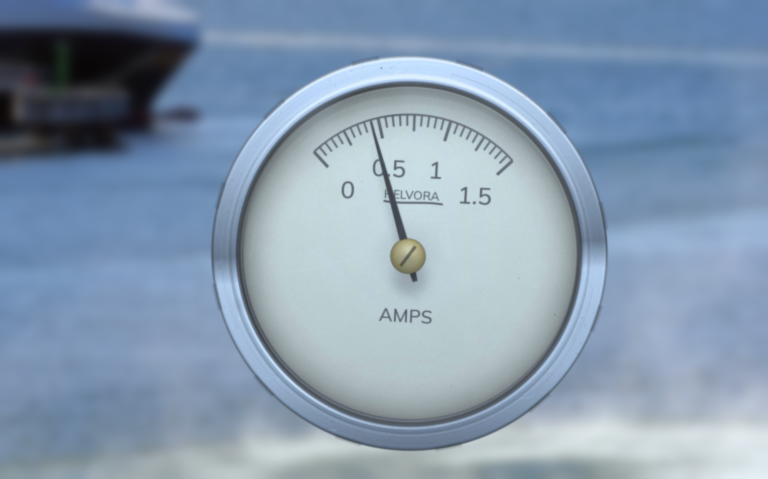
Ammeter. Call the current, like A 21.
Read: A 0.45
